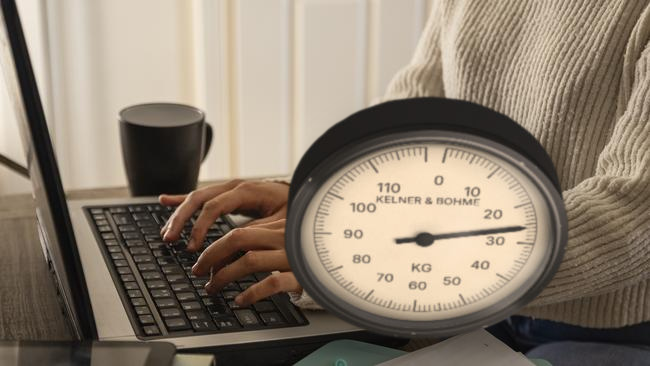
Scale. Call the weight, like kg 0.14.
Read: kg 25
